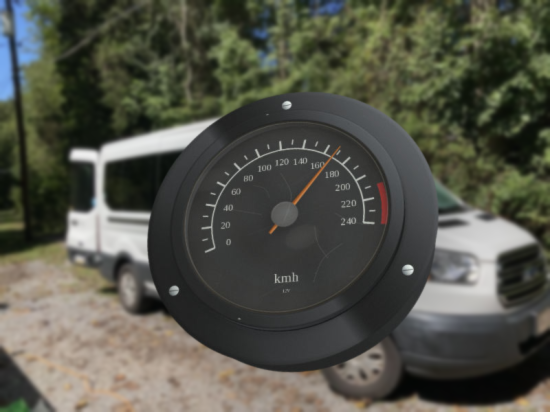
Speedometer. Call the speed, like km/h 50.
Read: km/h 170
